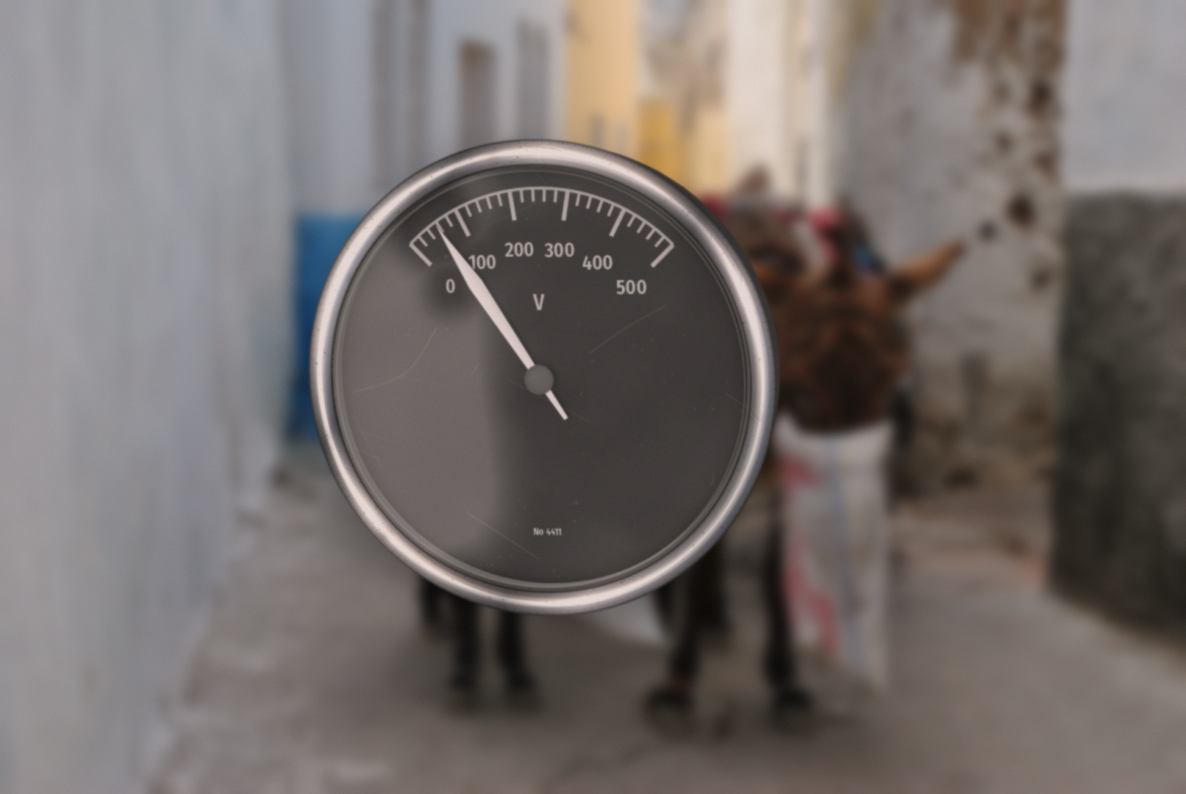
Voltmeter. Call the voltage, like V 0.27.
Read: V 60
